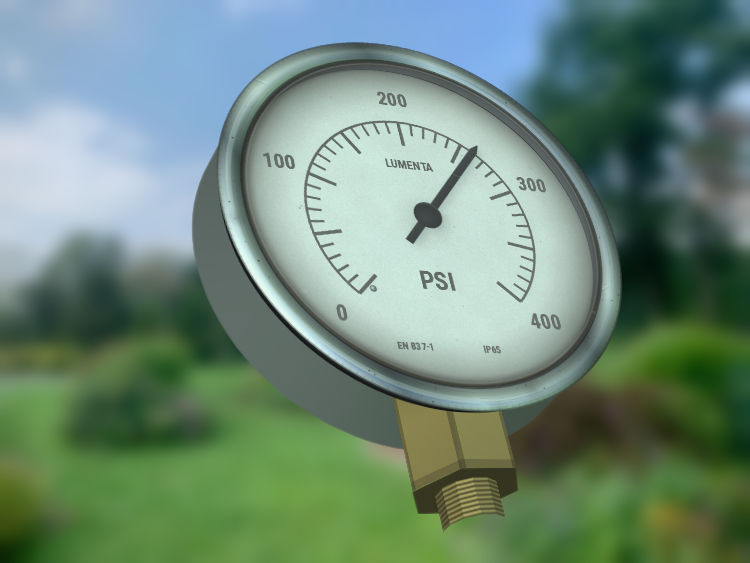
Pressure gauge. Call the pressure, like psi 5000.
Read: psi 260
